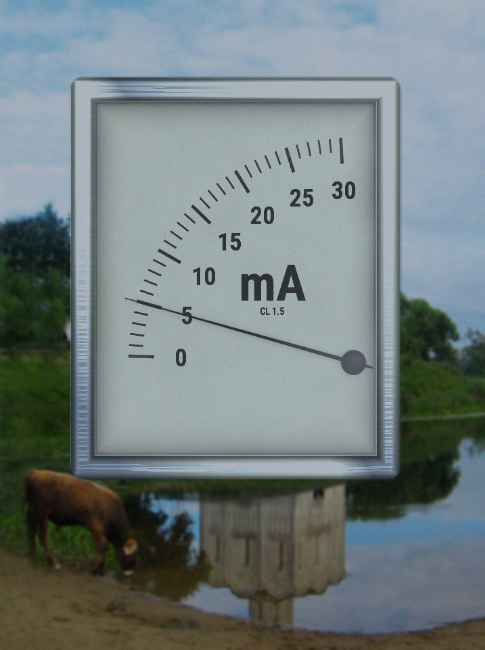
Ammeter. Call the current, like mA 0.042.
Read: mA 5
